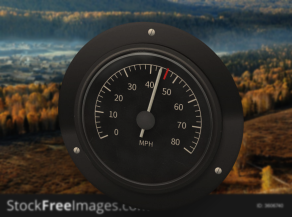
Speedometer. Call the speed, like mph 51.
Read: mph 44
